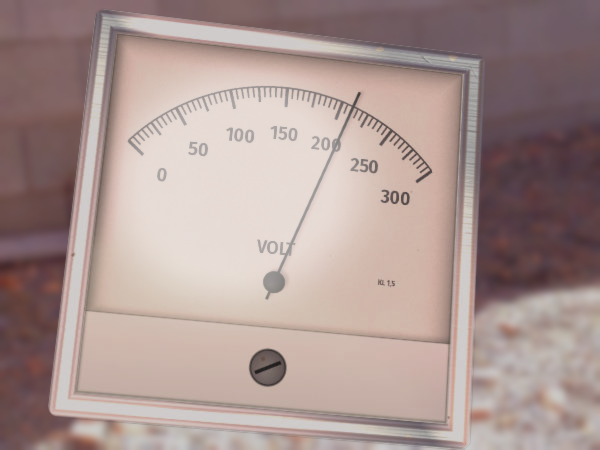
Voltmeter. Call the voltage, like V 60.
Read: V 210
